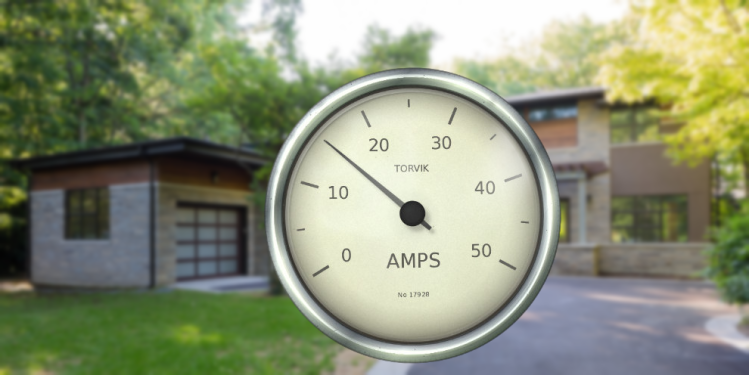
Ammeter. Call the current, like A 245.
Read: A 15
